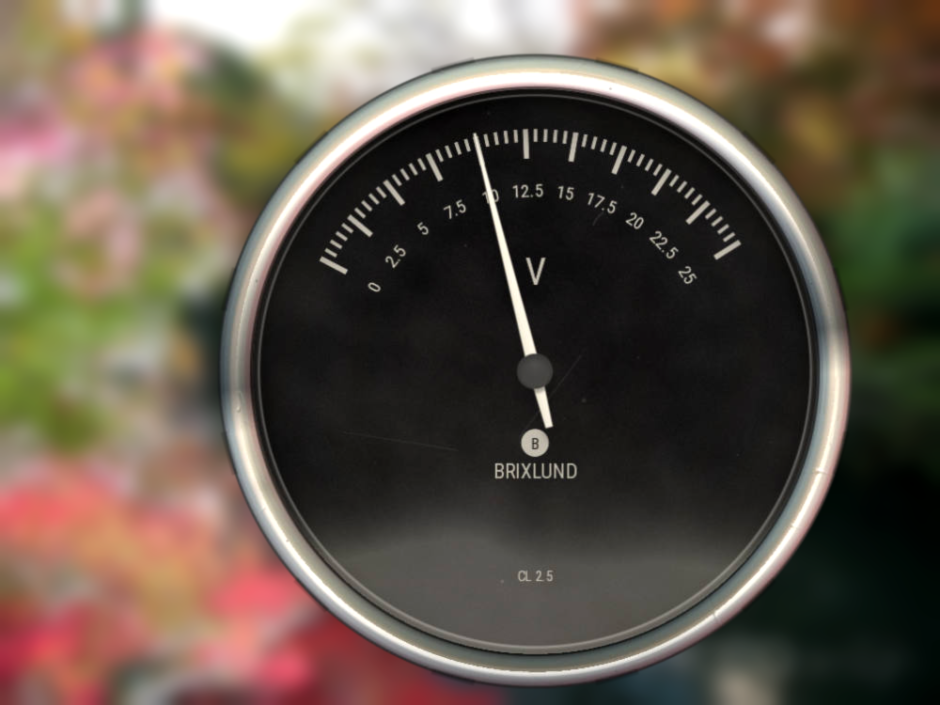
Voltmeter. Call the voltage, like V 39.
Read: V 10
